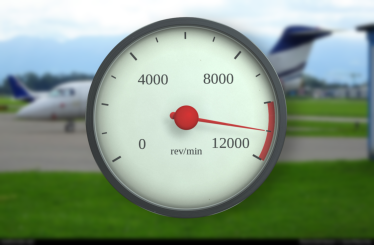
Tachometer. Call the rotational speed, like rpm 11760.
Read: rpm 11000
